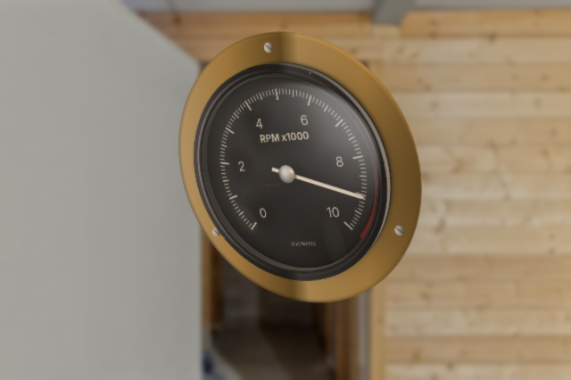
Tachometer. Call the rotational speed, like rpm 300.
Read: rpm 9000
